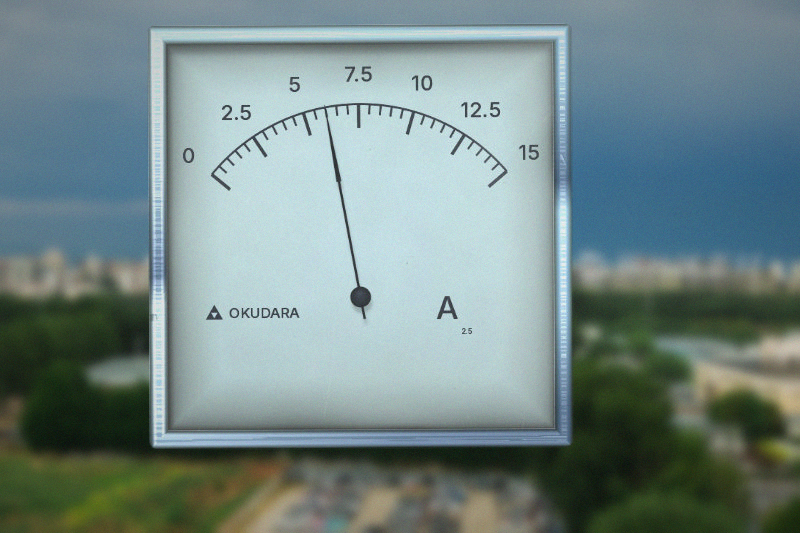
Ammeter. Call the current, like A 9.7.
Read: A 6
